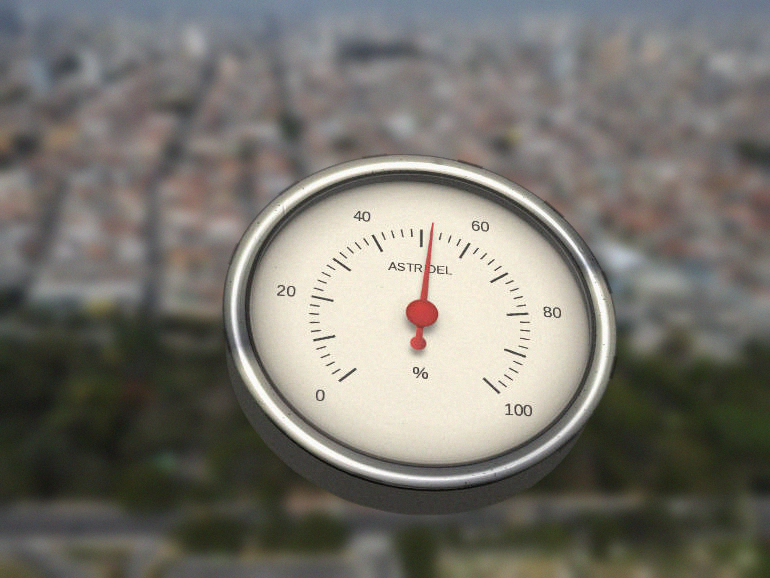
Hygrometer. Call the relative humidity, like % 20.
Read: % 52
